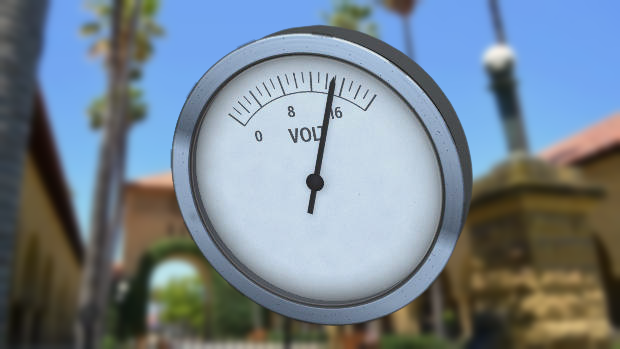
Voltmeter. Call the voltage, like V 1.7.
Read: V 15
